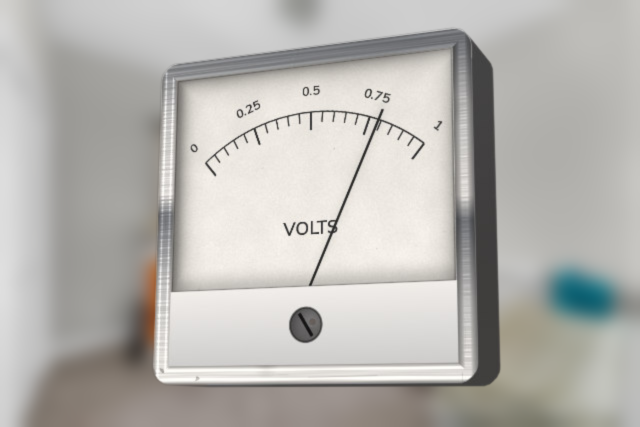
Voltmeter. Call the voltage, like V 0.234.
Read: V 0.8
